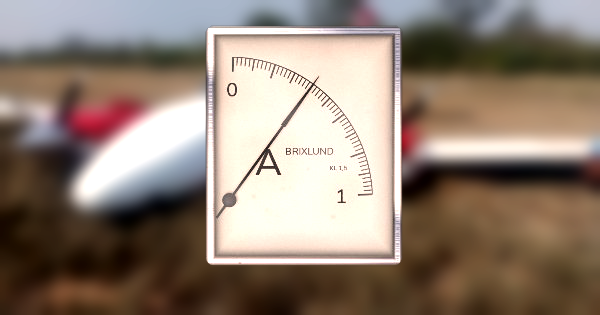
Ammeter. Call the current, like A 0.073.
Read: A 0.4
